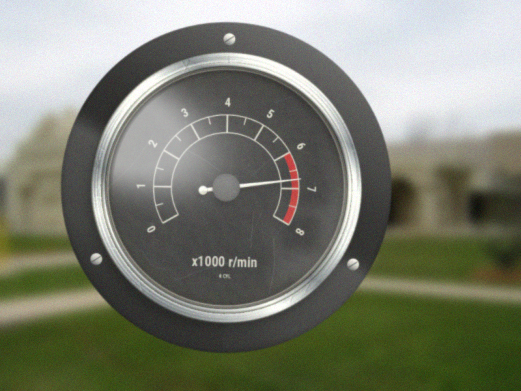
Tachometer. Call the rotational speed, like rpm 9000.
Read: rpm 6750
